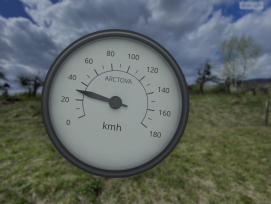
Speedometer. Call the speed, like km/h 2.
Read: km/h 30
